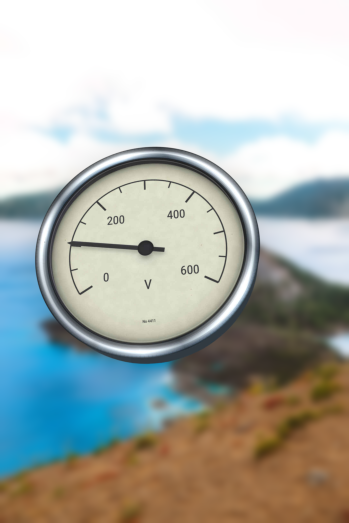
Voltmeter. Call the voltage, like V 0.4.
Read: V 100
